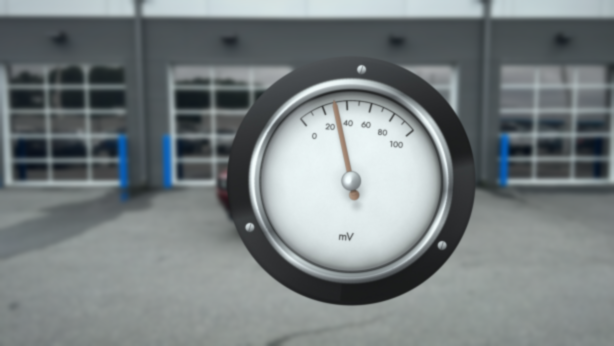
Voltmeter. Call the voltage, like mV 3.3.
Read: mV 30
